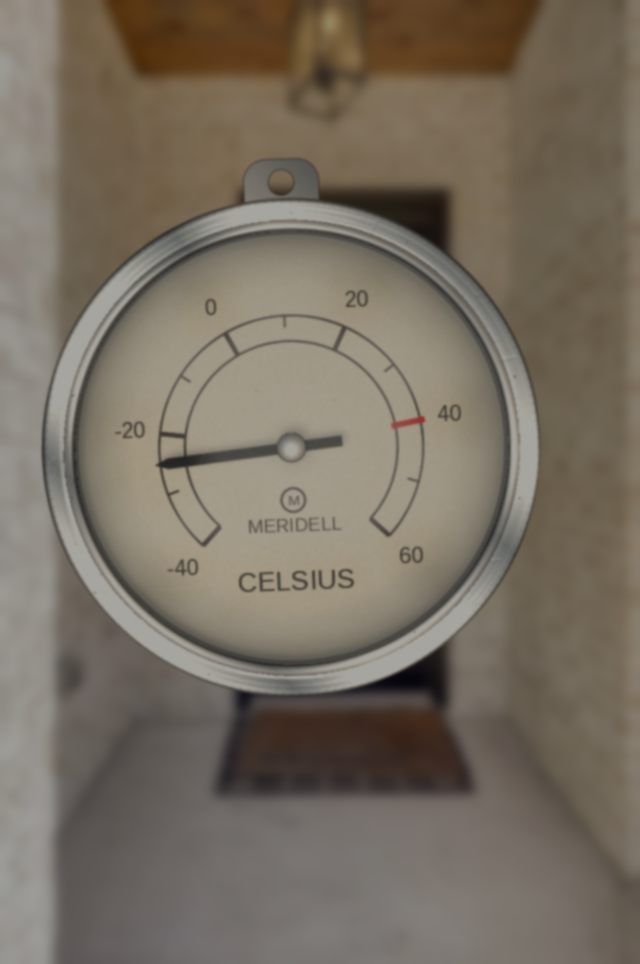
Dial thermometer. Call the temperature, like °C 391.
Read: °C -25
